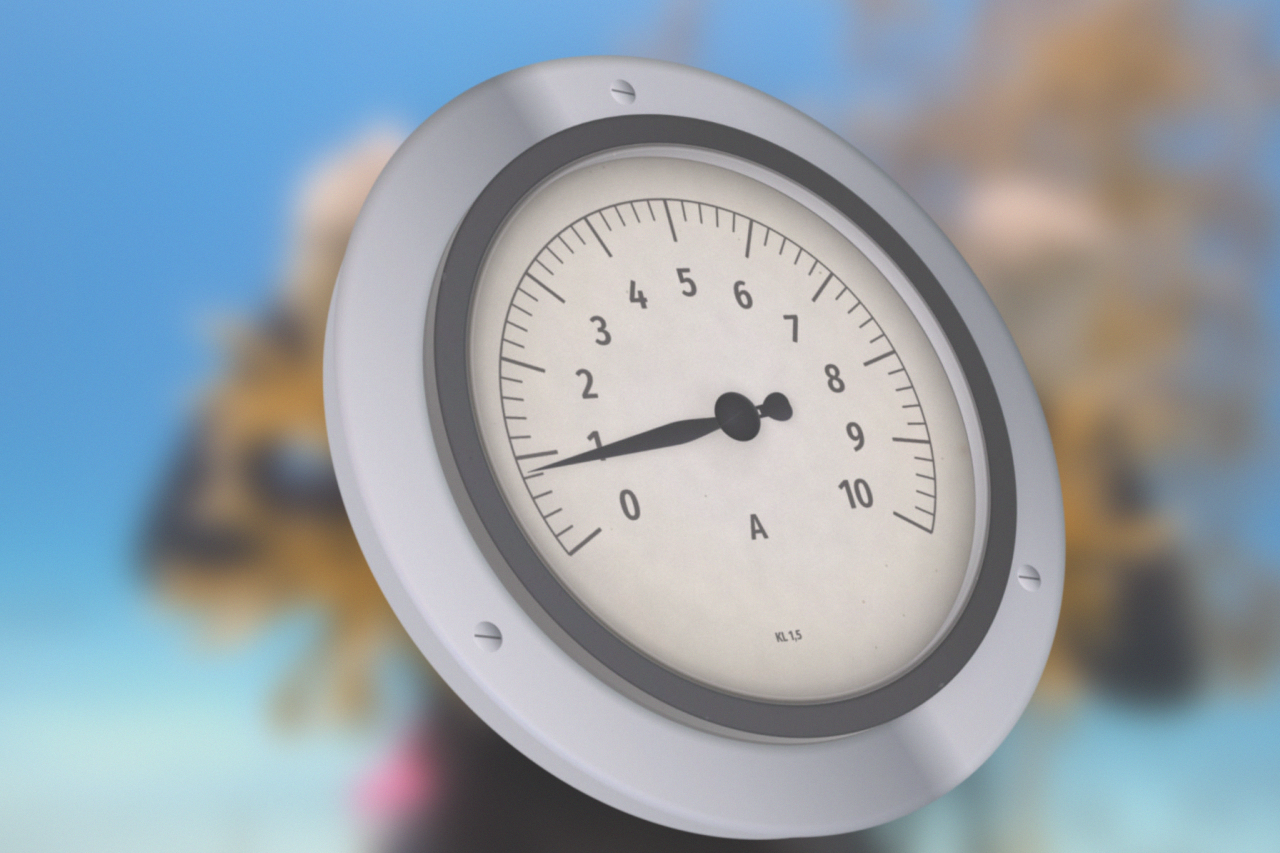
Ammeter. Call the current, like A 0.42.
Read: A 0.8
